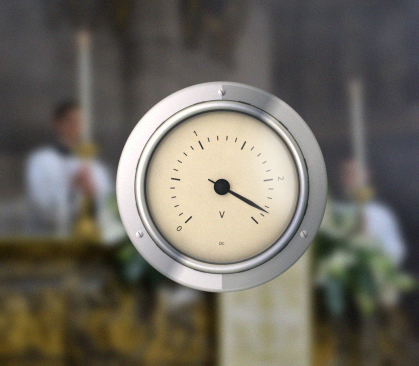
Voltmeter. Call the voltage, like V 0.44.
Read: V 2.35
